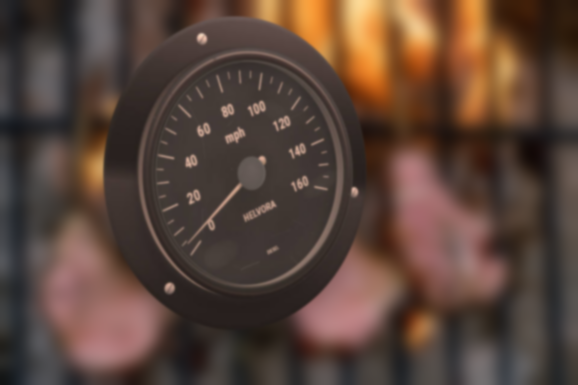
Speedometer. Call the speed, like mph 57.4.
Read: mph 5
